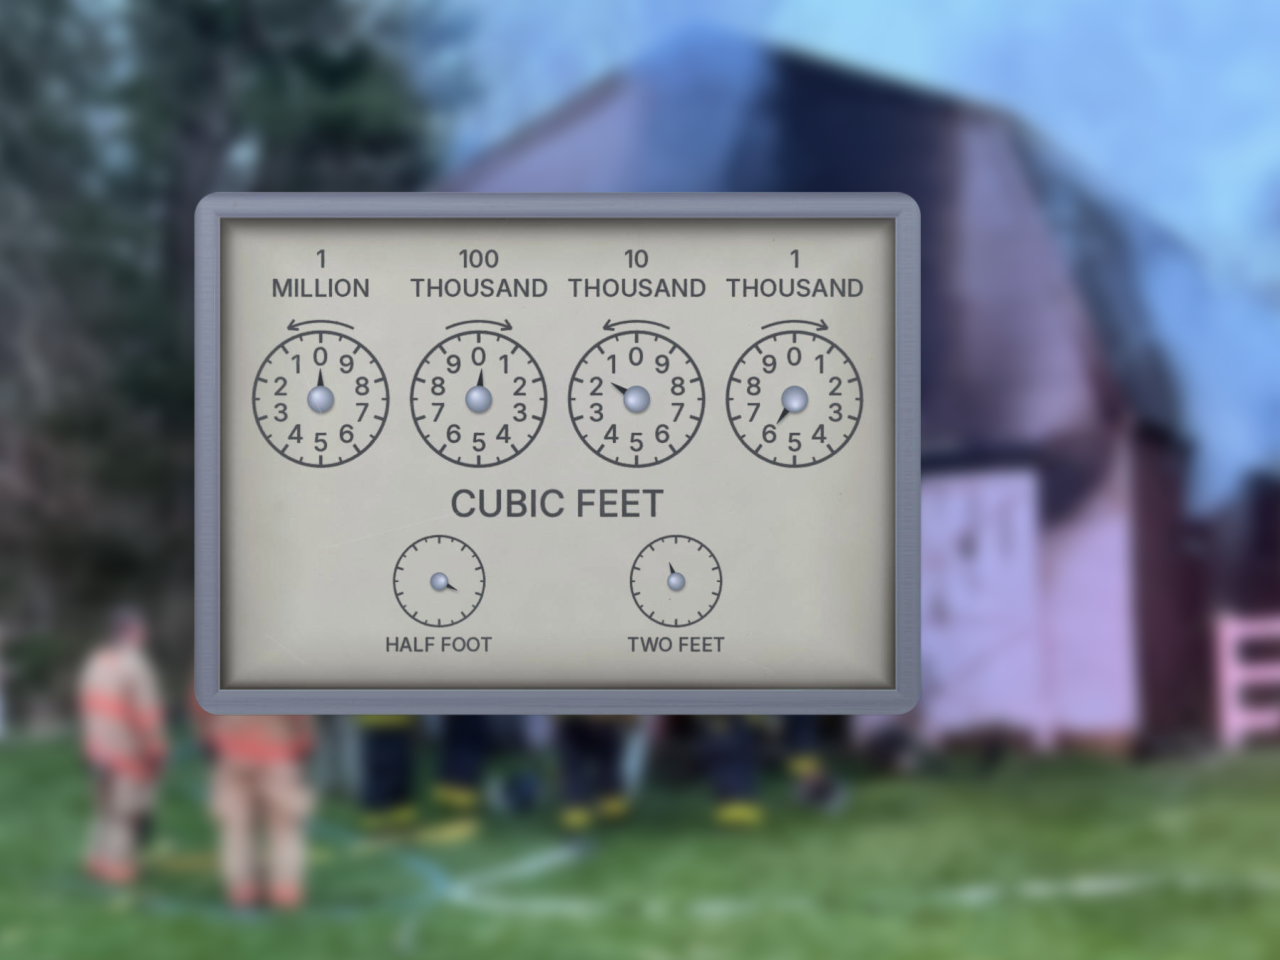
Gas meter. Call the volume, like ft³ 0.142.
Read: ft³ 1600
